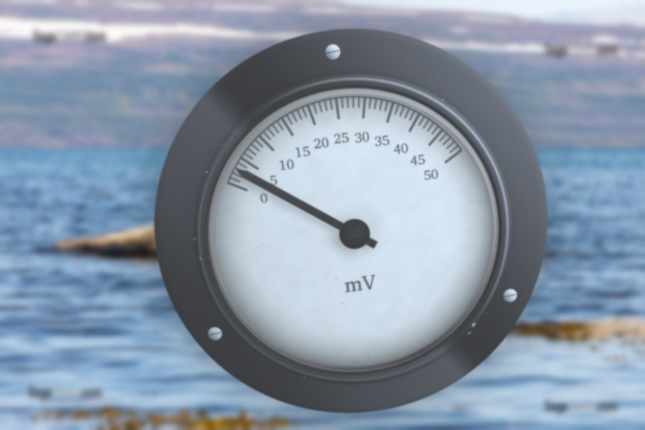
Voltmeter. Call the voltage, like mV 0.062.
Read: mV 3
